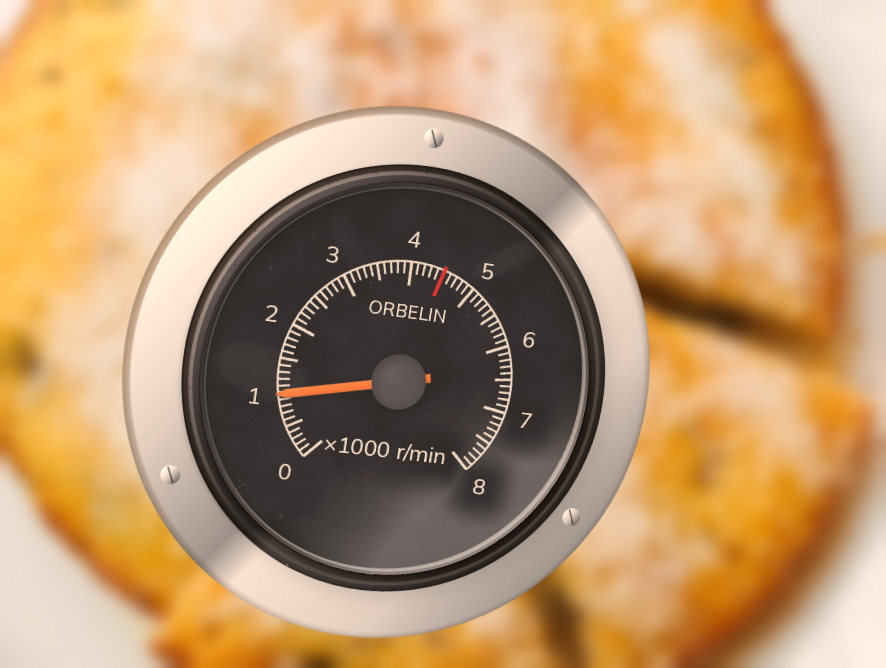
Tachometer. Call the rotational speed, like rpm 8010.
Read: rpm 1000
